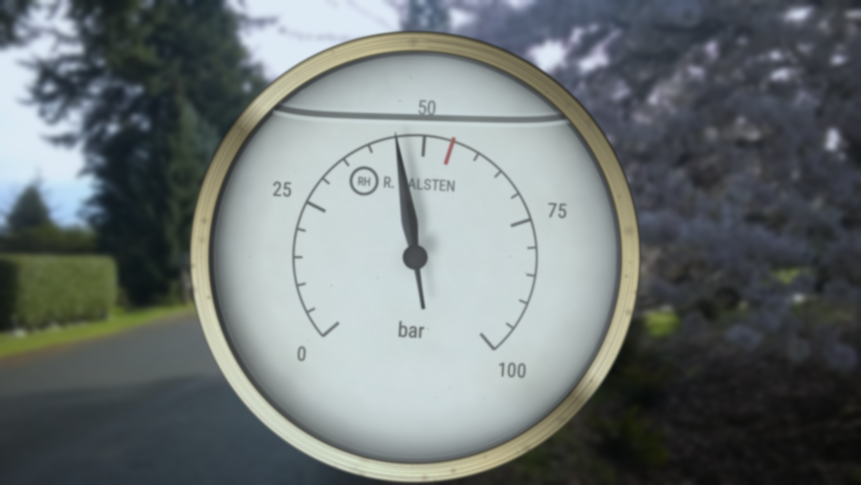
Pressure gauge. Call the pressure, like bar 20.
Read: bar 45
